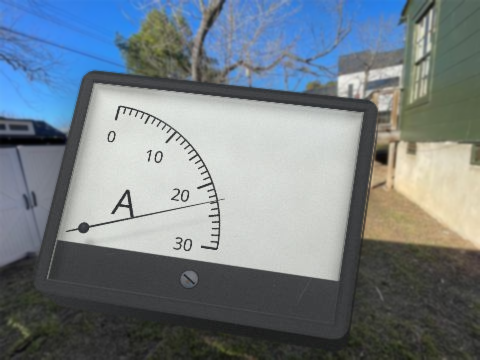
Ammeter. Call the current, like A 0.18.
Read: A 23
